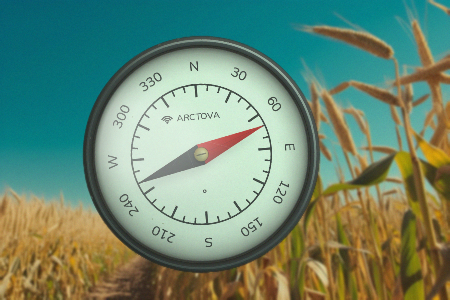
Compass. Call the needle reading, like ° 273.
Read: ° 70
